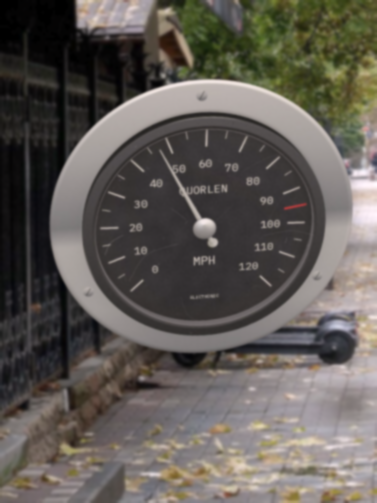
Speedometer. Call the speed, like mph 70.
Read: mph 47.5
